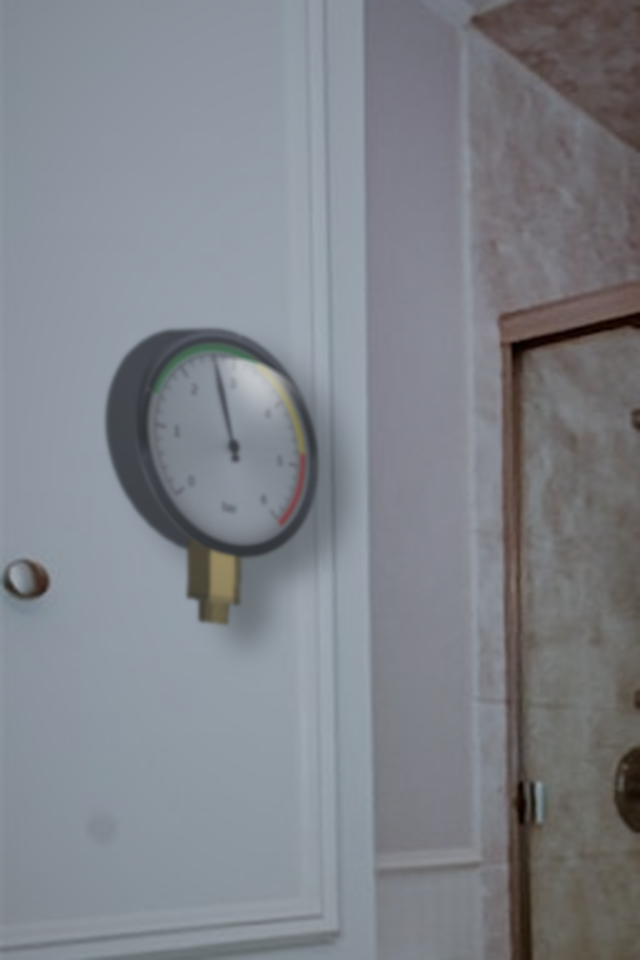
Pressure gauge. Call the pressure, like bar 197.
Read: bar 2.6
